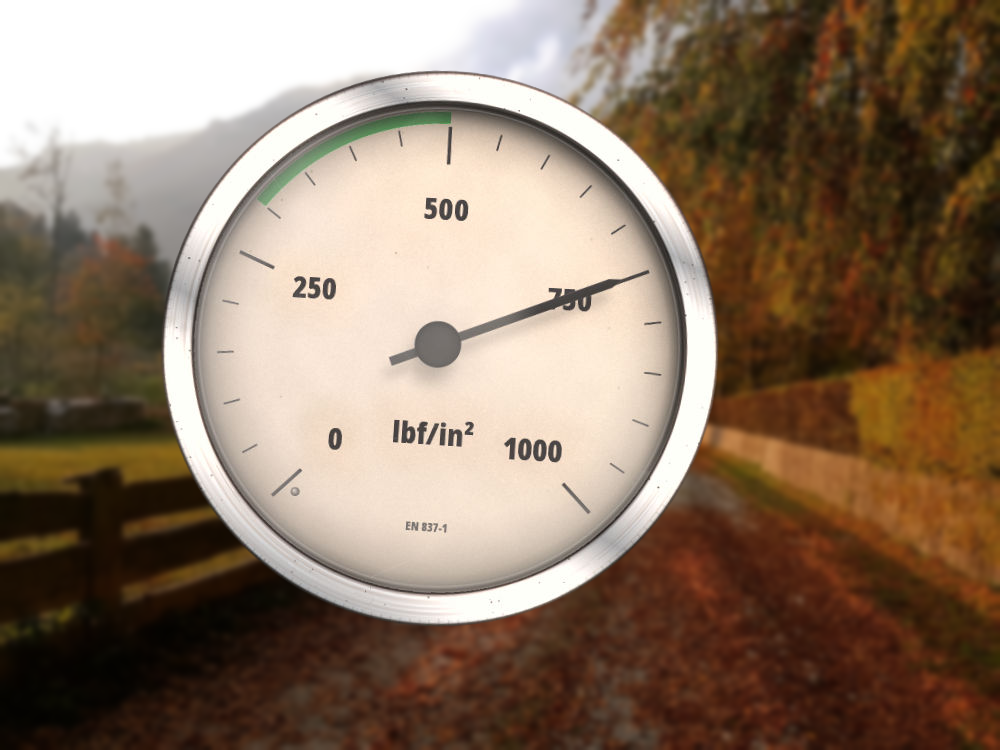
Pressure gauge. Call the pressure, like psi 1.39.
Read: psi 750
